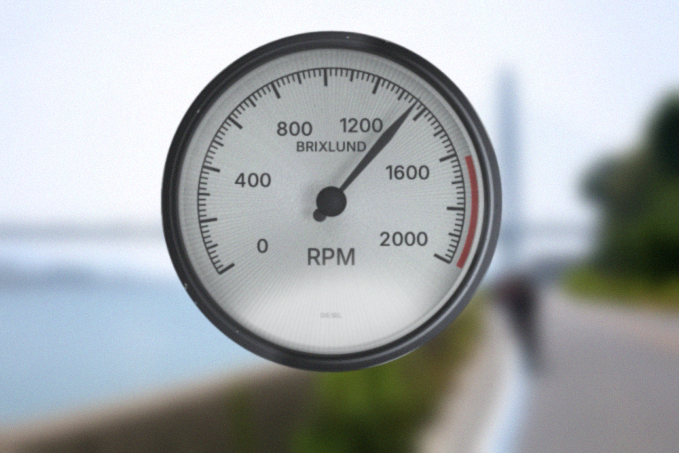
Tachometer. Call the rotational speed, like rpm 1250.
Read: rpm 1360
